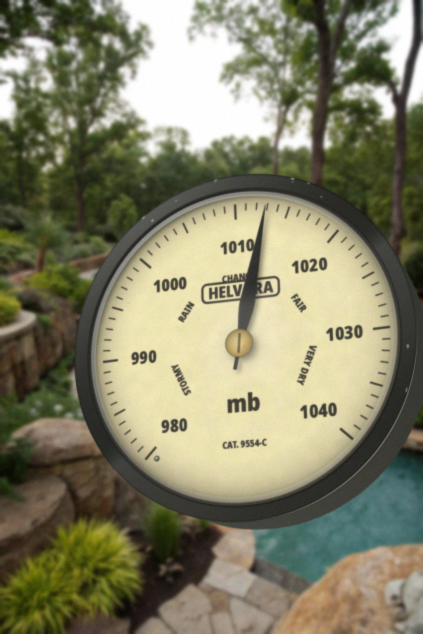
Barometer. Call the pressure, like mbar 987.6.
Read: mbar 1013
